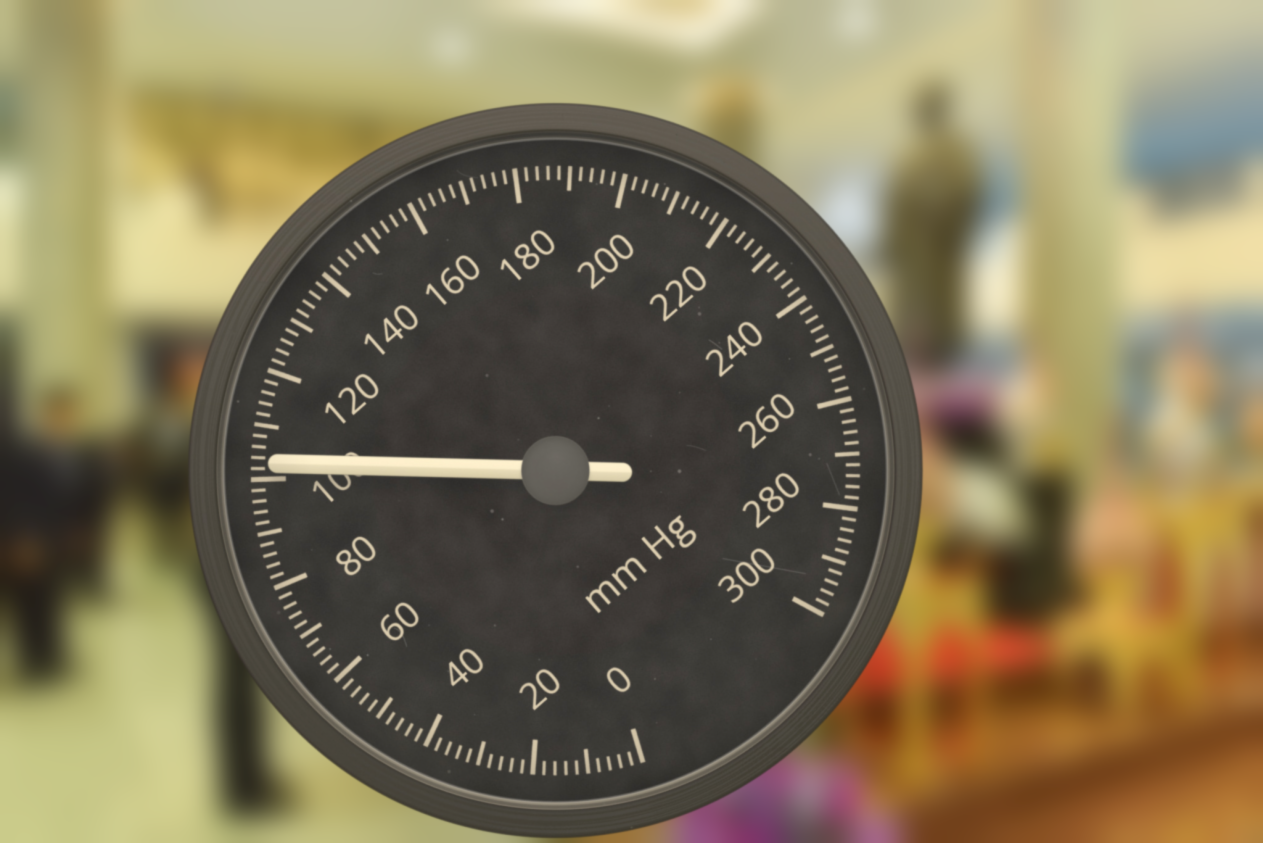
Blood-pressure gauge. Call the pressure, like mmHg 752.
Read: mmHg 103
